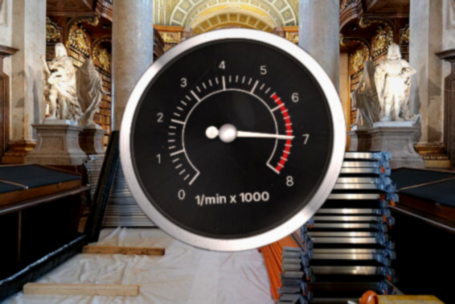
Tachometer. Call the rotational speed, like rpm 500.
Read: rpm 7000
